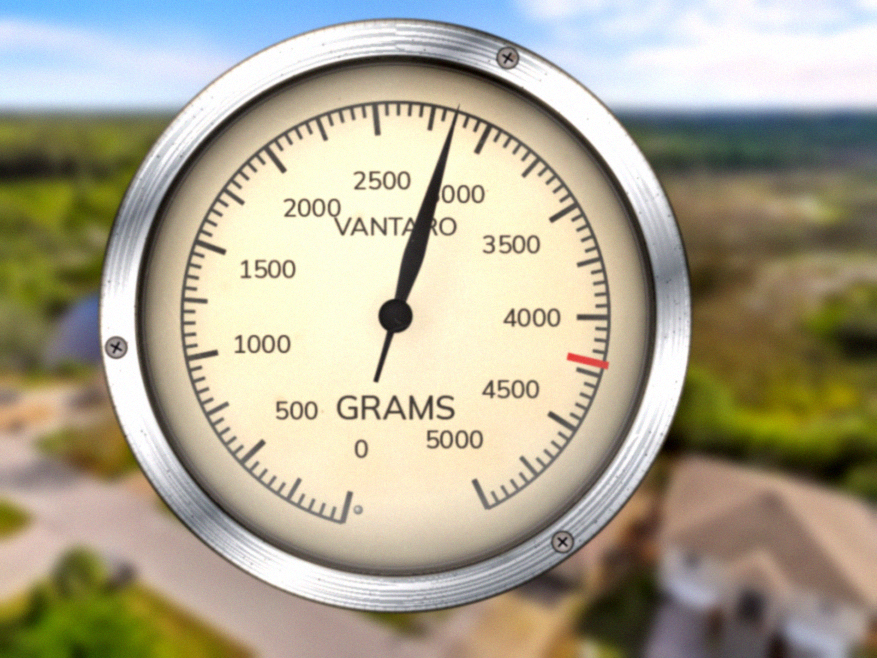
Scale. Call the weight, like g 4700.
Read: g 2850
